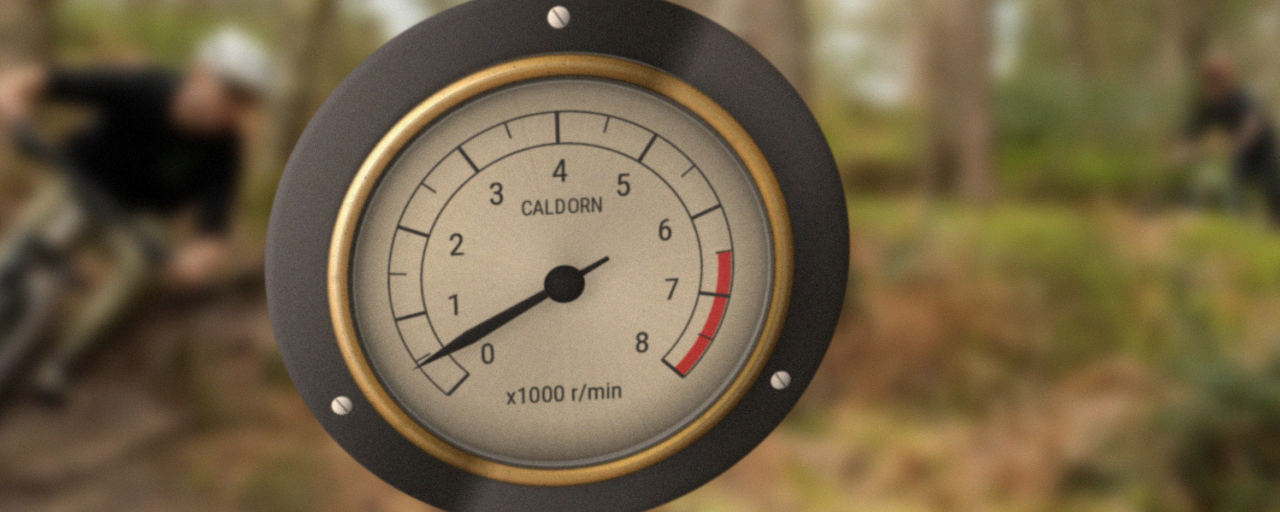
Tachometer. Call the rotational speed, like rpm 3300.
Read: rpm 500
